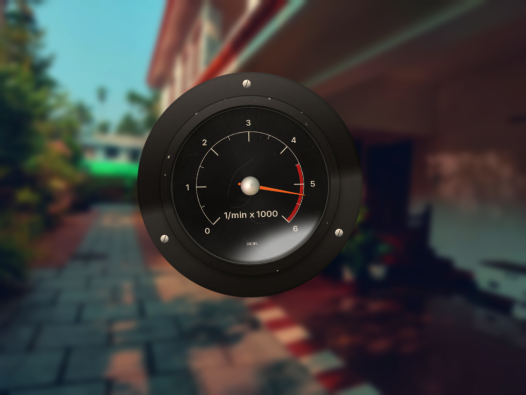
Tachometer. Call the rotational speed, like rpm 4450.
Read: rpm 5250
